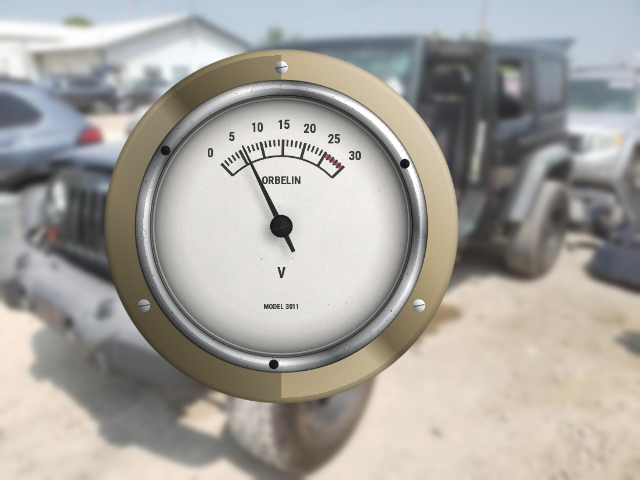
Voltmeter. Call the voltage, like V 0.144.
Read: V 6
